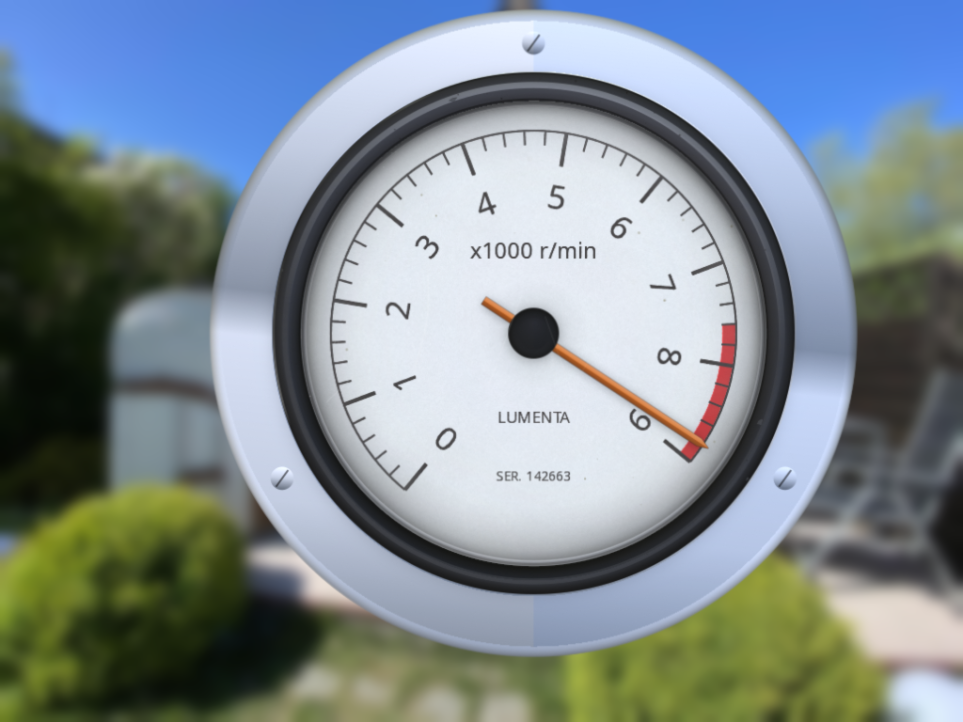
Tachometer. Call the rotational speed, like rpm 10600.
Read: rpm 8800
